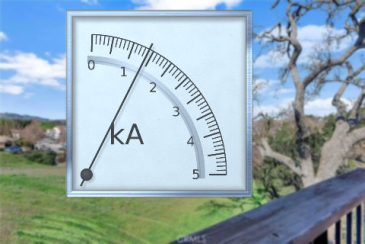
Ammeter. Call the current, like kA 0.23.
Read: kA 1.4
